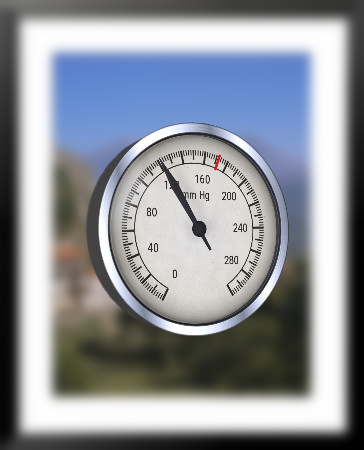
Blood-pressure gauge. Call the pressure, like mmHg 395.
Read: mmHg 120
